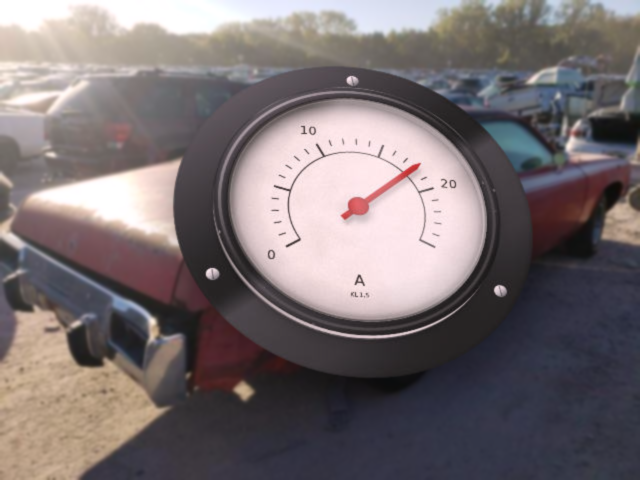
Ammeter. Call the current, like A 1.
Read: A 18
